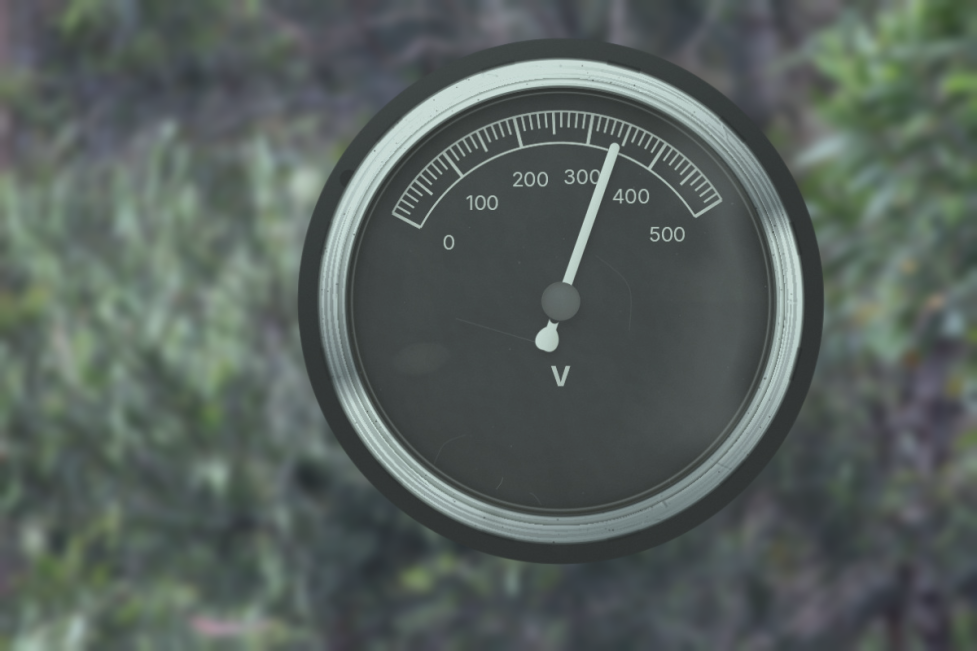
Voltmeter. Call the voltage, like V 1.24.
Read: V 340
